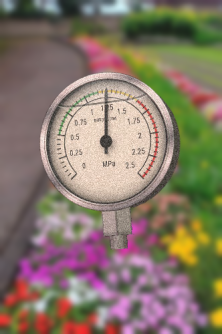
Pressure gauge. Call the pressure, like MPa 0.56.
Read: MPa 1.25
